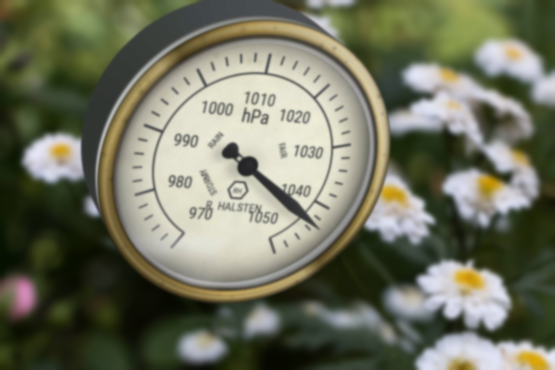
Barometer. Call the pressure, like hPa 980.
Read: hPa 1043
